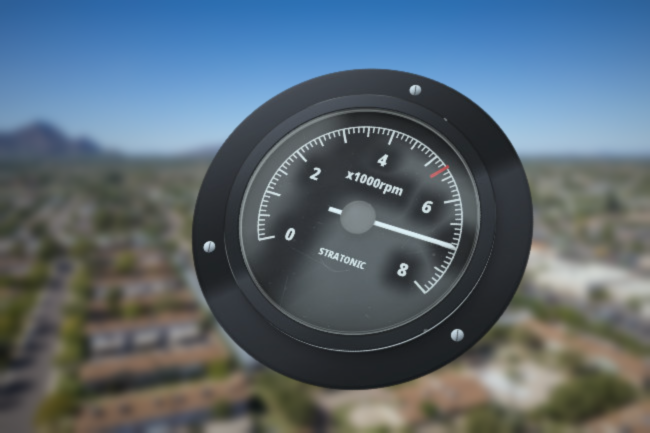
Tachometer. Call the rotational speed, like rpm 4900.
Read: rpm 7000
